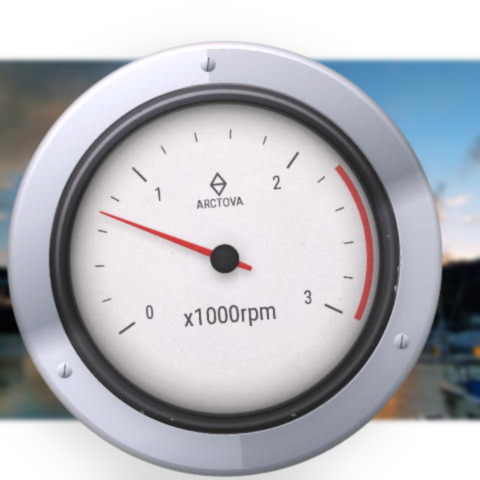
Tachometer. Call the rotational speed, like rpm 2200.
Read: rpm 700
